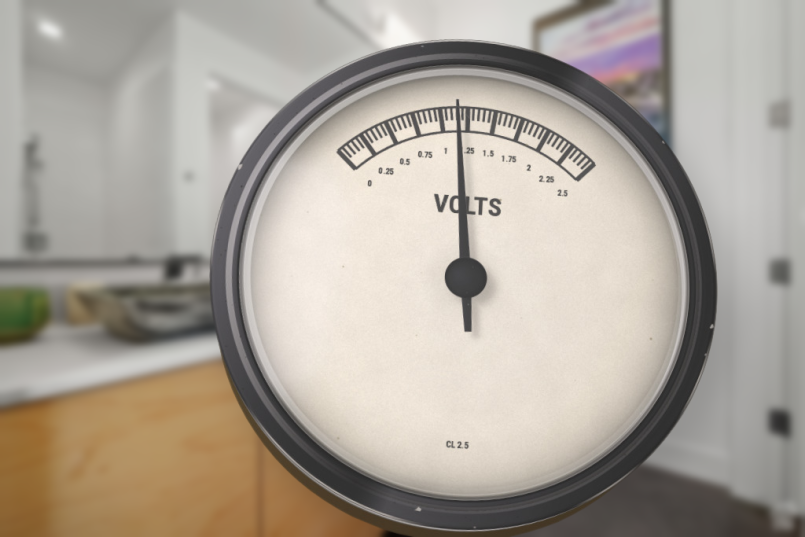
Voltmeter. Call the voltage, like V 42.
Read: V 1.15
